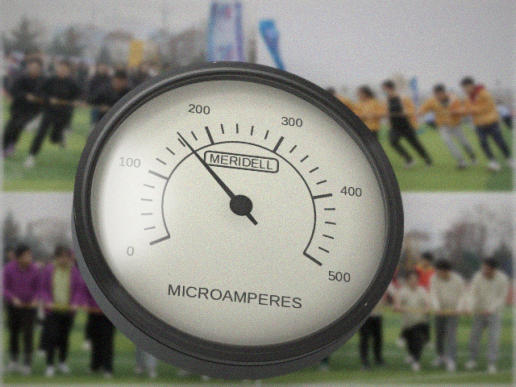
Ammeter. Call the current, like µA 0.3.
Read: µA 160
